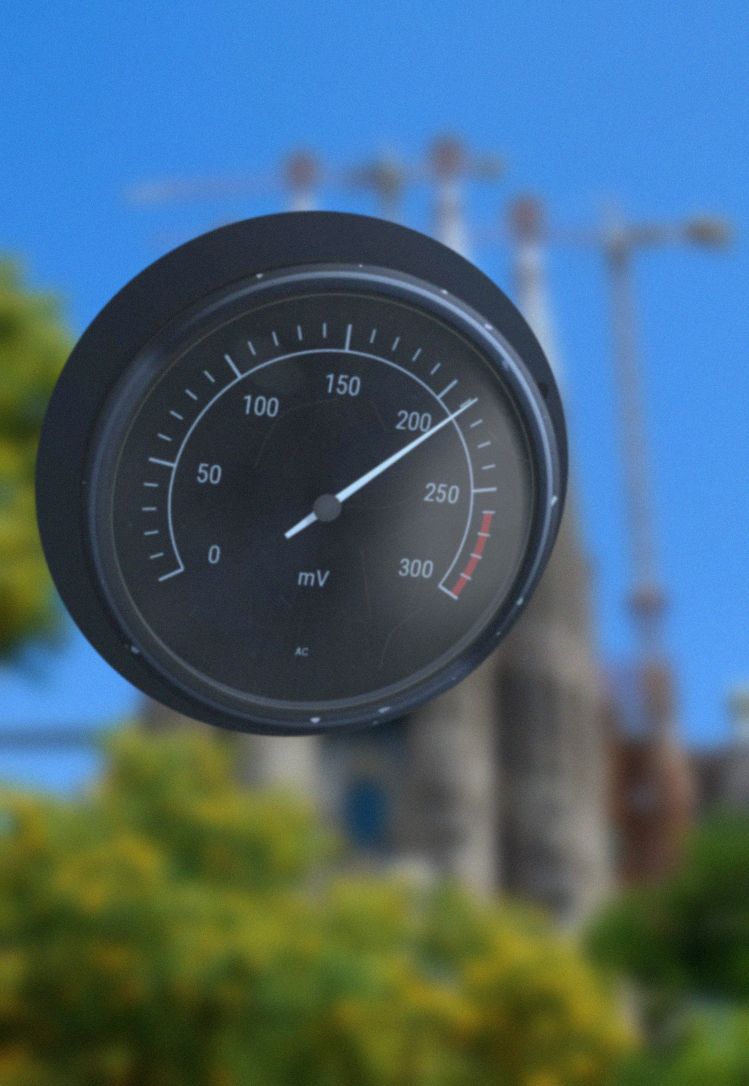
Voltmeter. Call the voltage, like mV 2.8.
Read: mV 210
